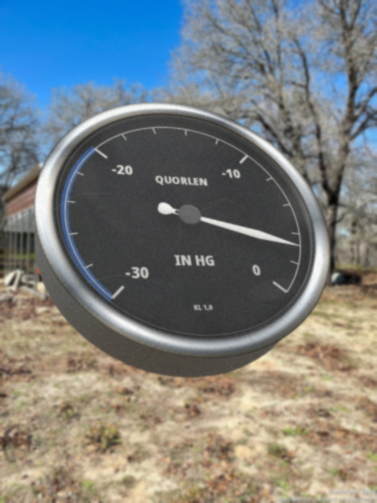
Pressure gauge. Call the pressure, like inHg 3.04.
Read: inHg -3
